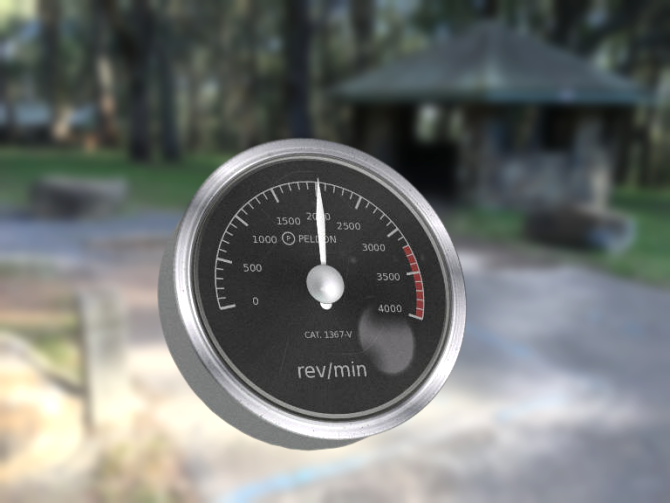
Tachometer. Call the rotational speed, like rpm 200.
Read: rpm 2000
